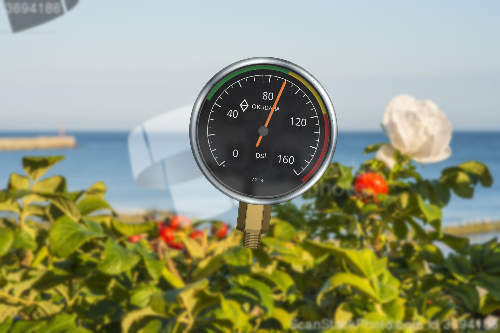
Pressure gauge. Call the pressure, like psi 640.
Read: psi 90
